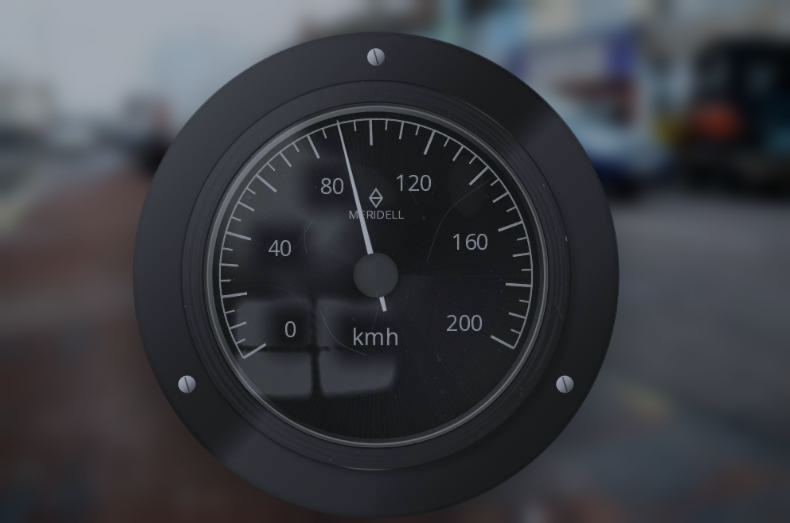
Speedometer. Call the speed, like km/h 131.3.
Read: km/h 90
